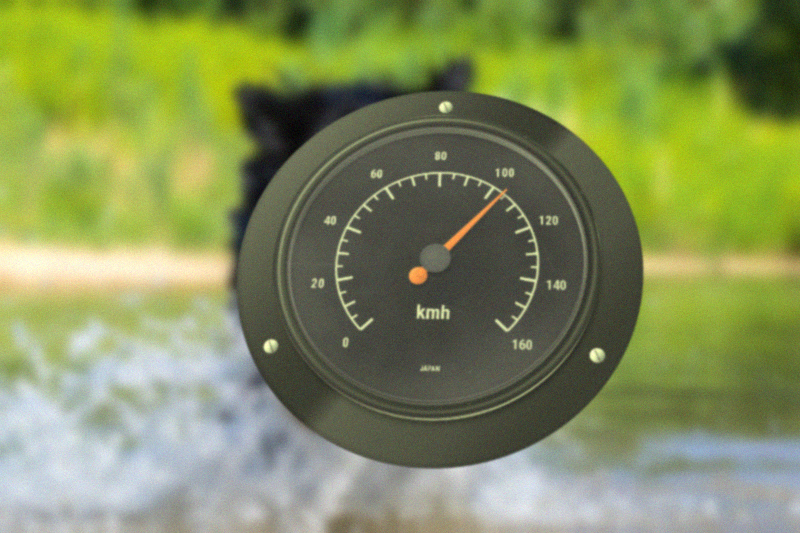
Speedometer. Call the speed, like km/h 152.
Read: km/h 105
